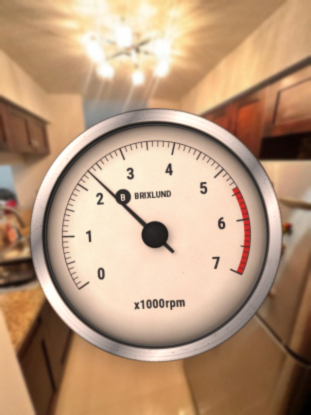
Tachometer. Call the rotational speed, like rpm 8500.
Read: rpm 2300
